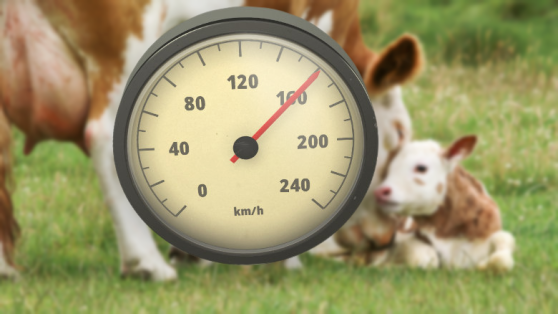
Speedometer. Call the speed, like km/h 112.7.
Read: km/h 160
